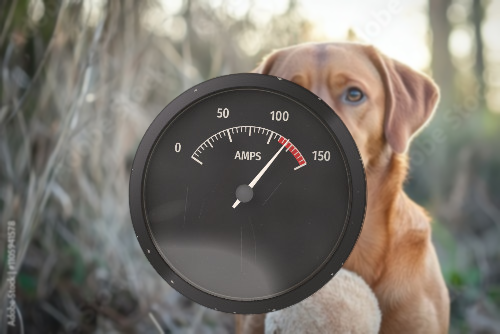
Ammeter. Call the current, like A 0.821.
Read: A 120
